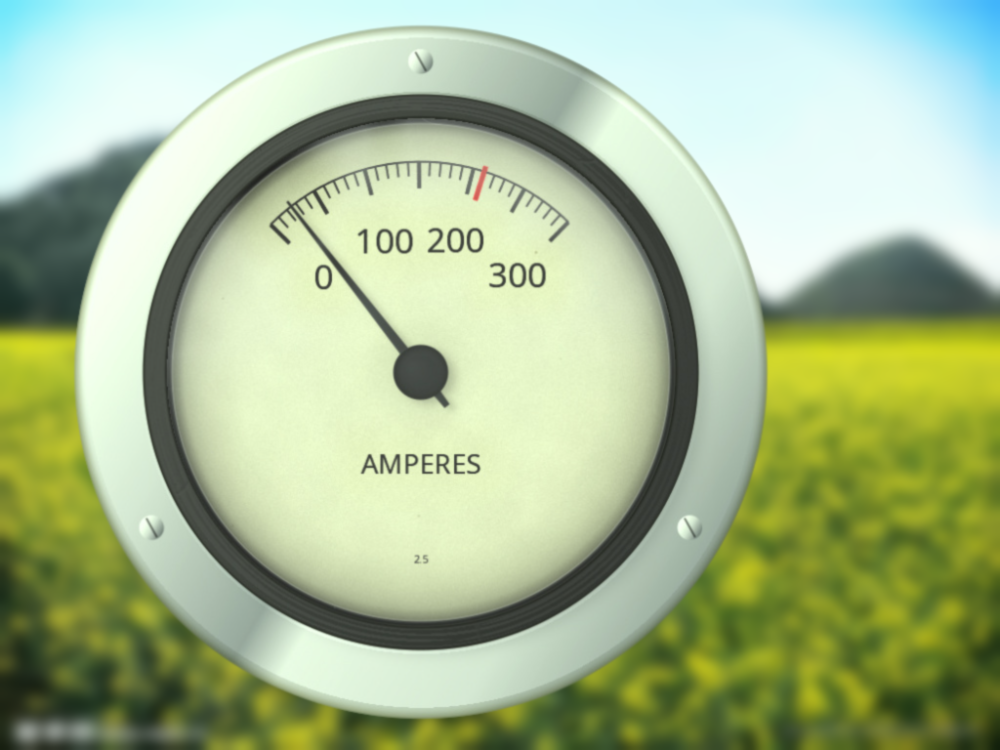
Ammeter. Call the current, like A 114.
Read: A 25
